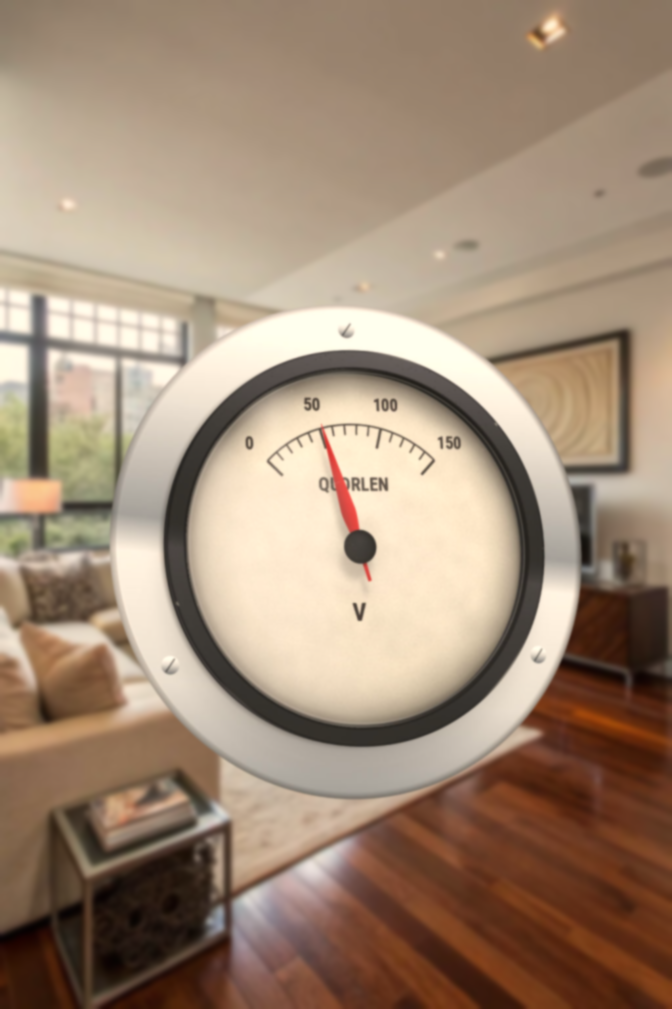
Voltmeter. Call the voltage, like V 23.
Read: V 50
